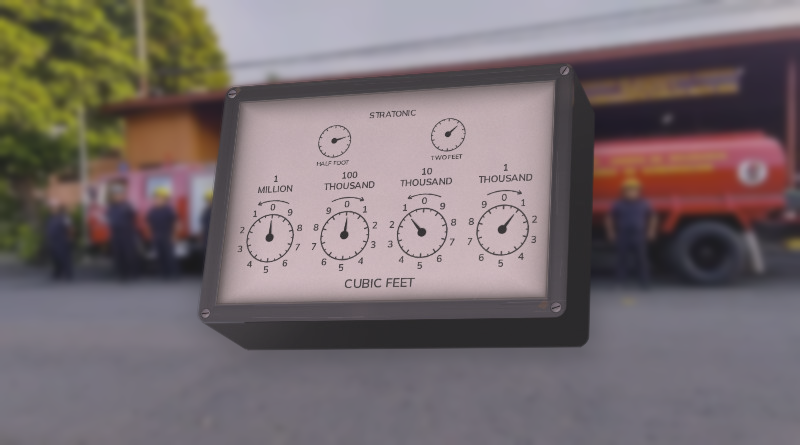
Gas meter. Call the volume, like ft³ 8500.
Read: ft³ 1100
